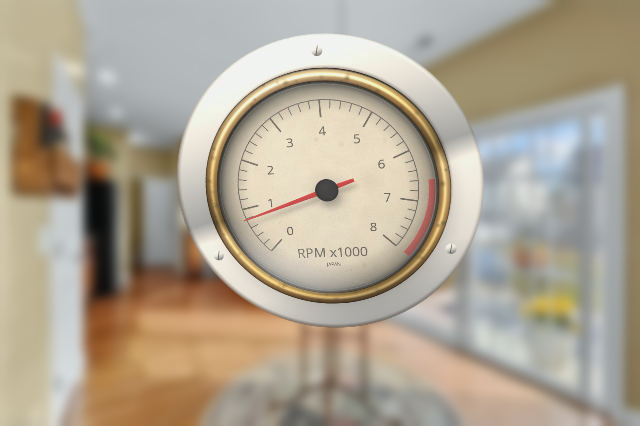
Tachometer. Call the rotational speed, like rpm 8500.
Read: rpm 800
